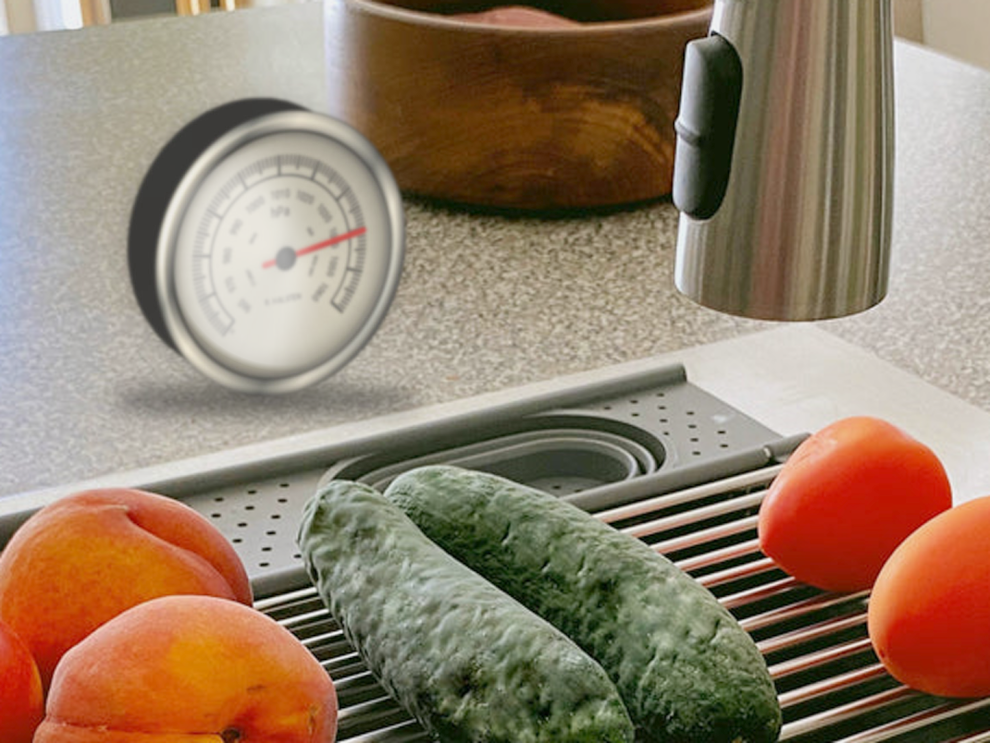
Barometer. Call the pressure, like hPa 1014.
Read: hPa 1040
